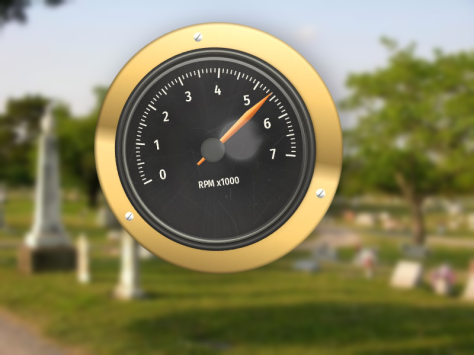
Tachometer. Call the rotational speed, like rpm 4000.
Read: rpm 5400
